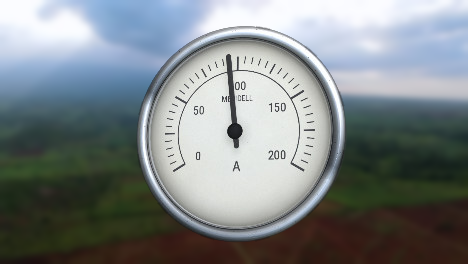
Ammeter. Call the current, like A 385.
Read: A 95
